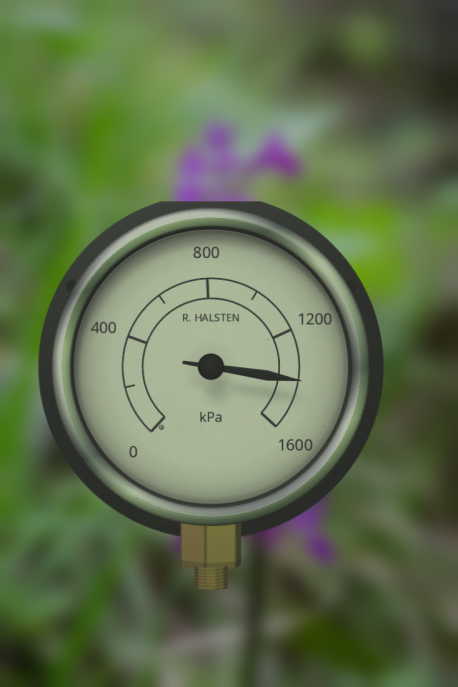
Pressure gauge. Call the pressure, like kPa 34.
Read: kPa 1400
